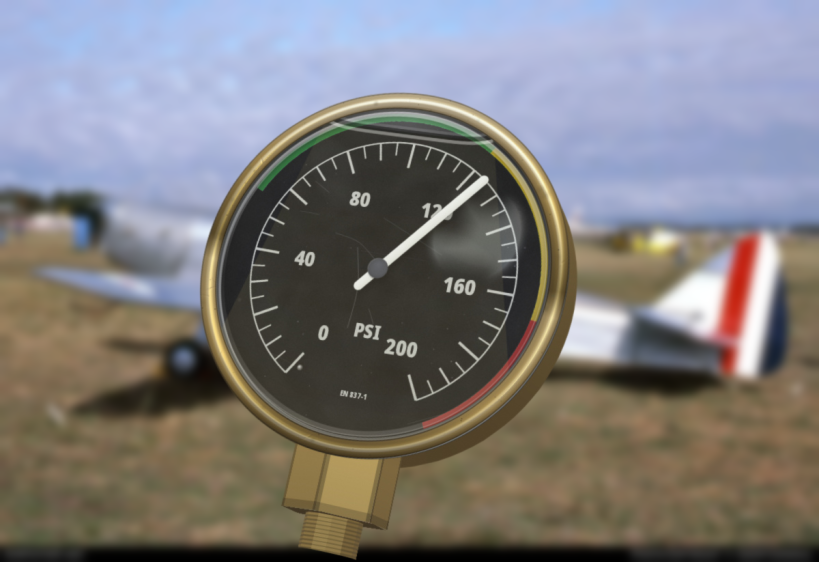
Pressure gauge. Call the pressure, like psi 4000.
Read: psi 125
